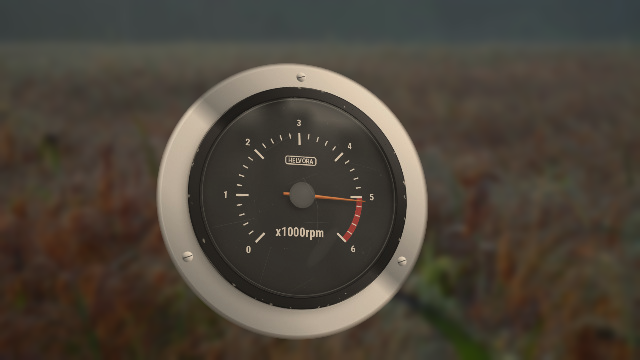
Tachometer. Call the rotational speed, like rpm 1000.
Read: rpm 5100
